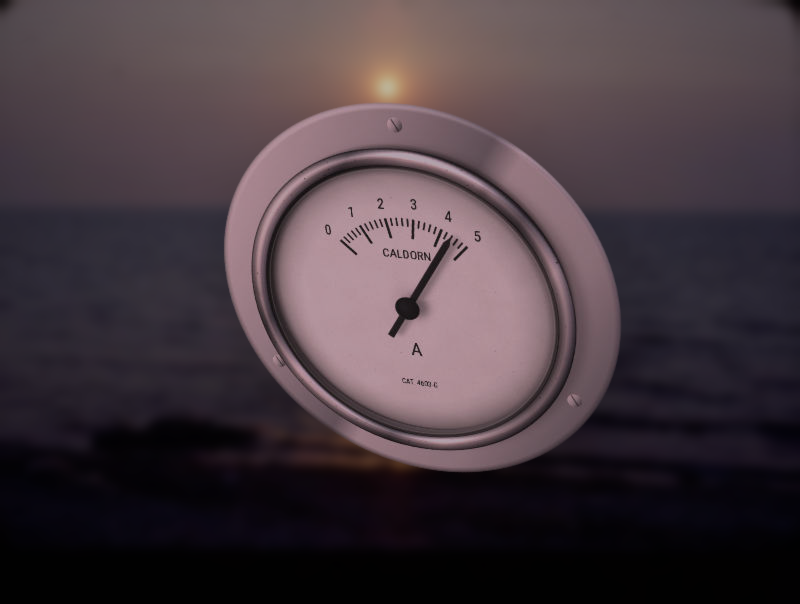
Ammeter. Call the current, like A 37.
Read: A 4.4
